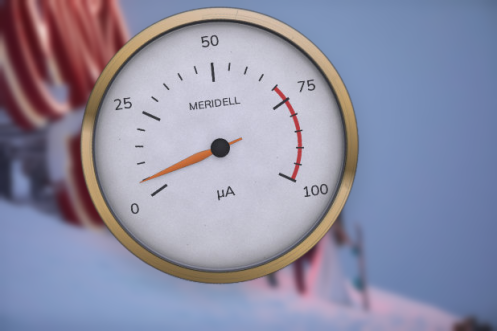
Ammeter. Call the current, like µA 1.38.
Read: µA 5
